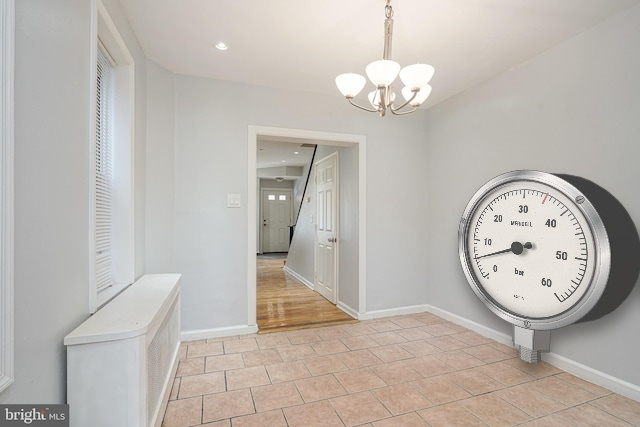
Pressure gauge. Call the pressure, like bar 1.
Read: bar 5
